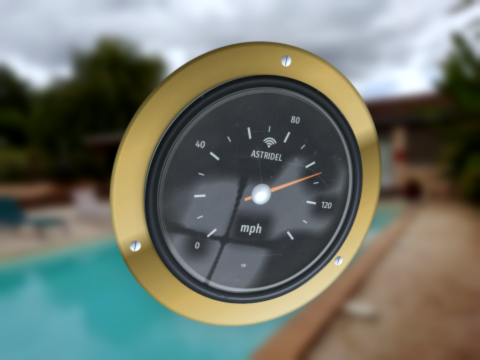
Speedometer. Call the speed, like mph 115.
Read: mph 105
